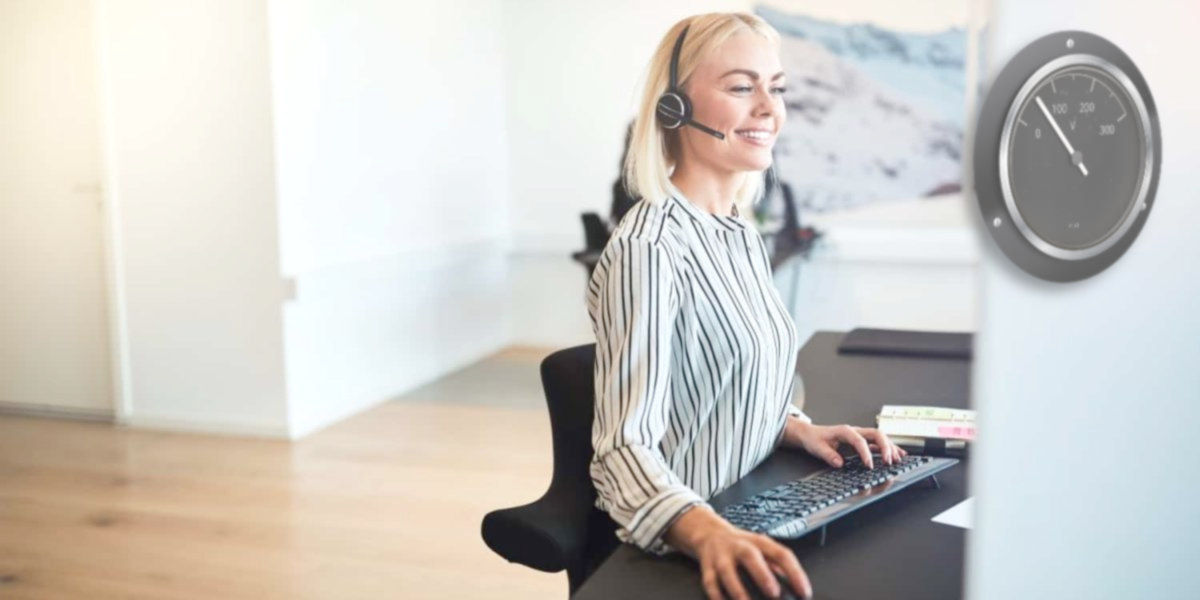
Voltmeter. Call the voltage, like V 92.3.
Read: V 50
